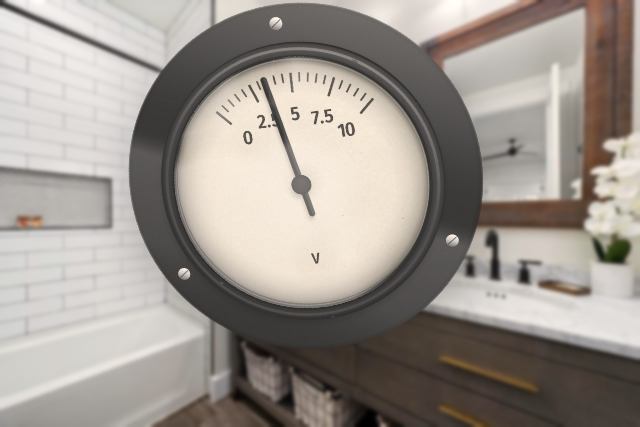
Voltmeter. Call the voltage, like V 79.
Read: V 3.5
